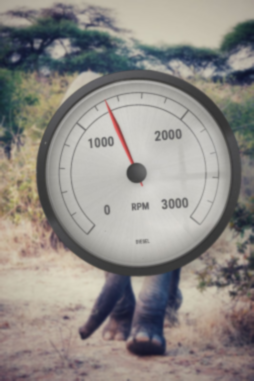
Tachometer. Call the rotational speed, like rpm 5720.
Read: rpm 1300
